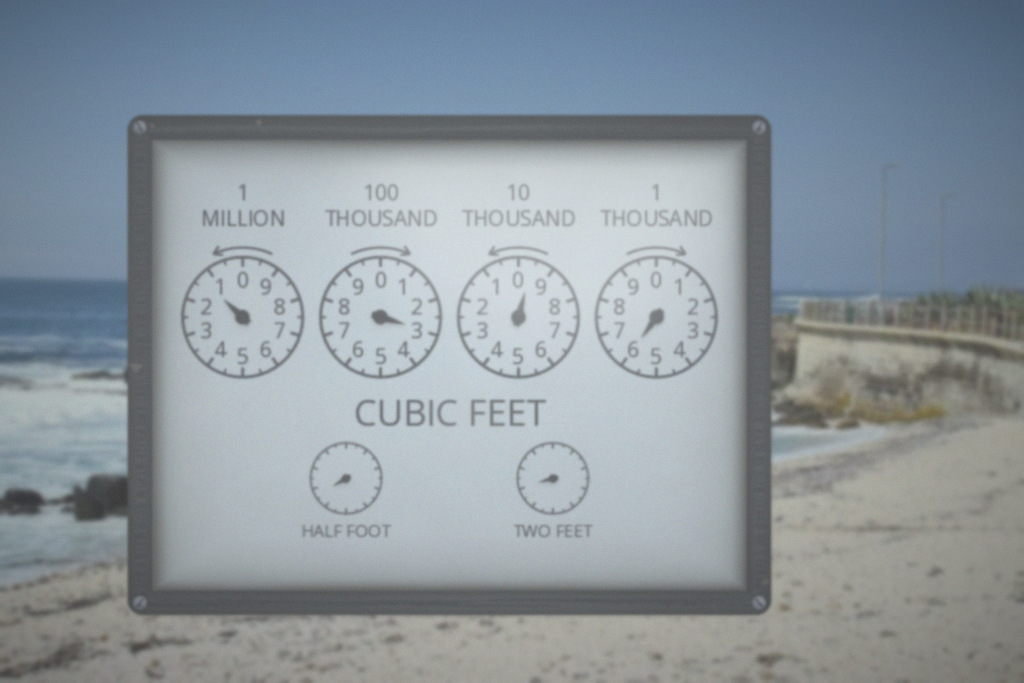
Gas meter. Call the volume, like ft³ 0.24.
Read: ft³ 129600
